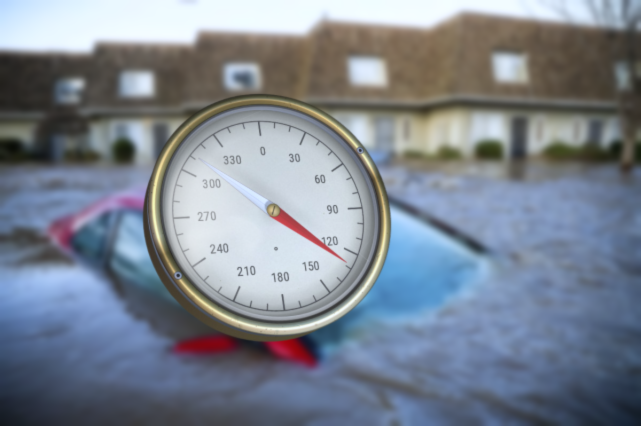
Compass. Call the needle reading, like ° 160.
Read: ° 130
